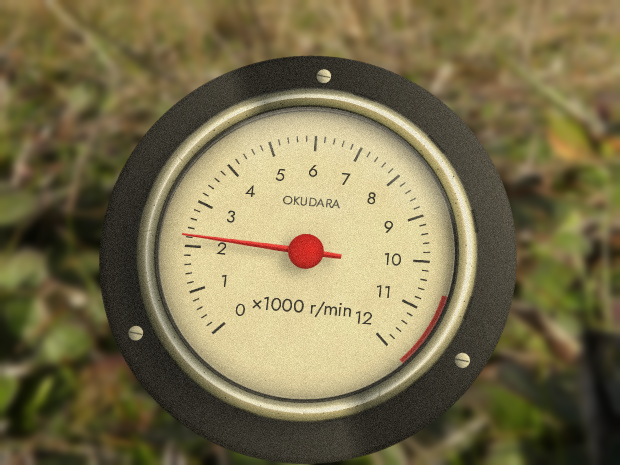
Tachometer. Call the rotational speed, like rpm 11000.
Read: rpm 2200
